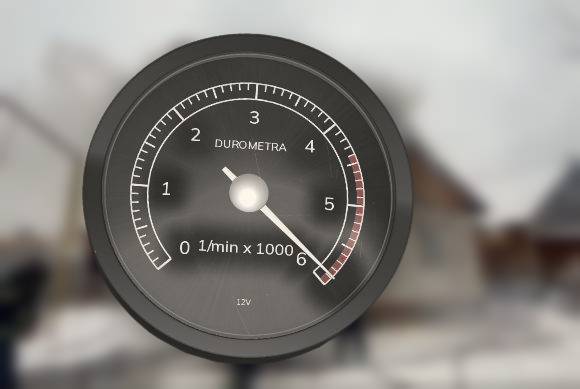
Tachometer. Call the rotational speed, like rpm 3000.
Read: rpm 5900
